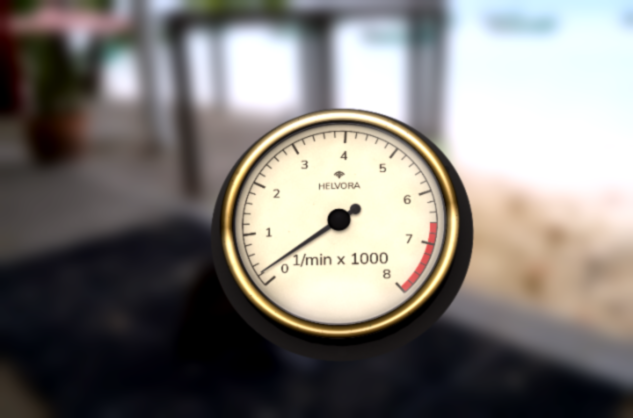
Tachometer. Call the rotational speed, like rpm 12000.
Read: rpm 200
